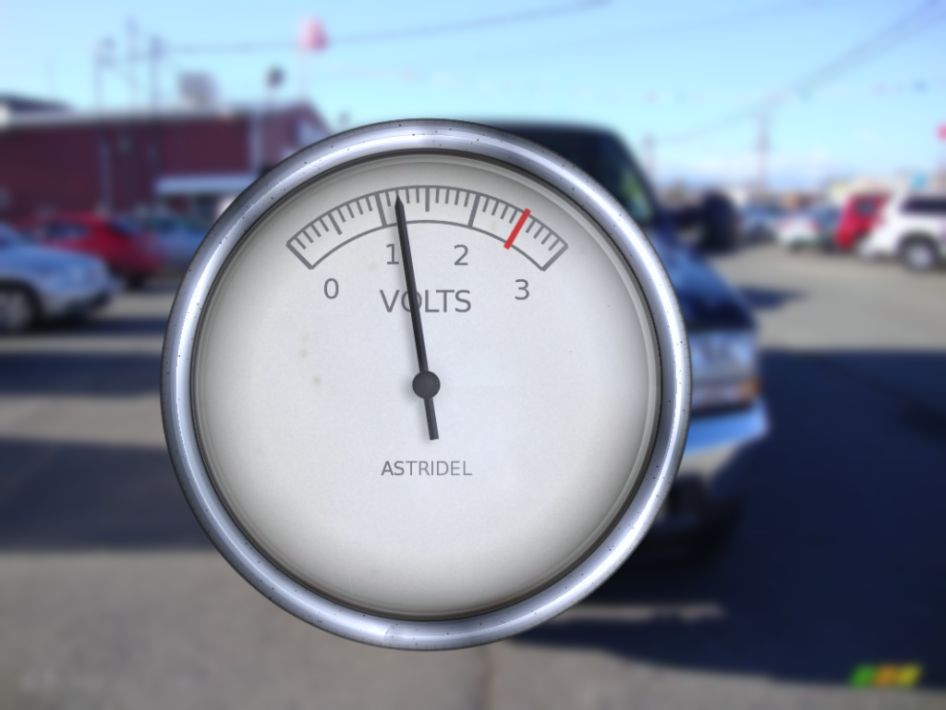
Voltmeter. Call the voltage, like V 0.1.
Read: V 1.2
